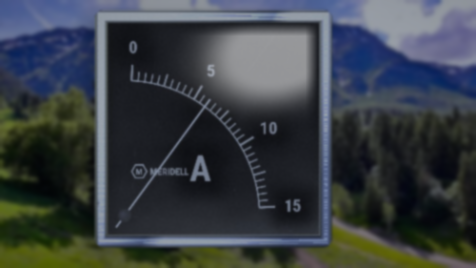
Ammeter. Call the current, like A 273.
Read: A 6
